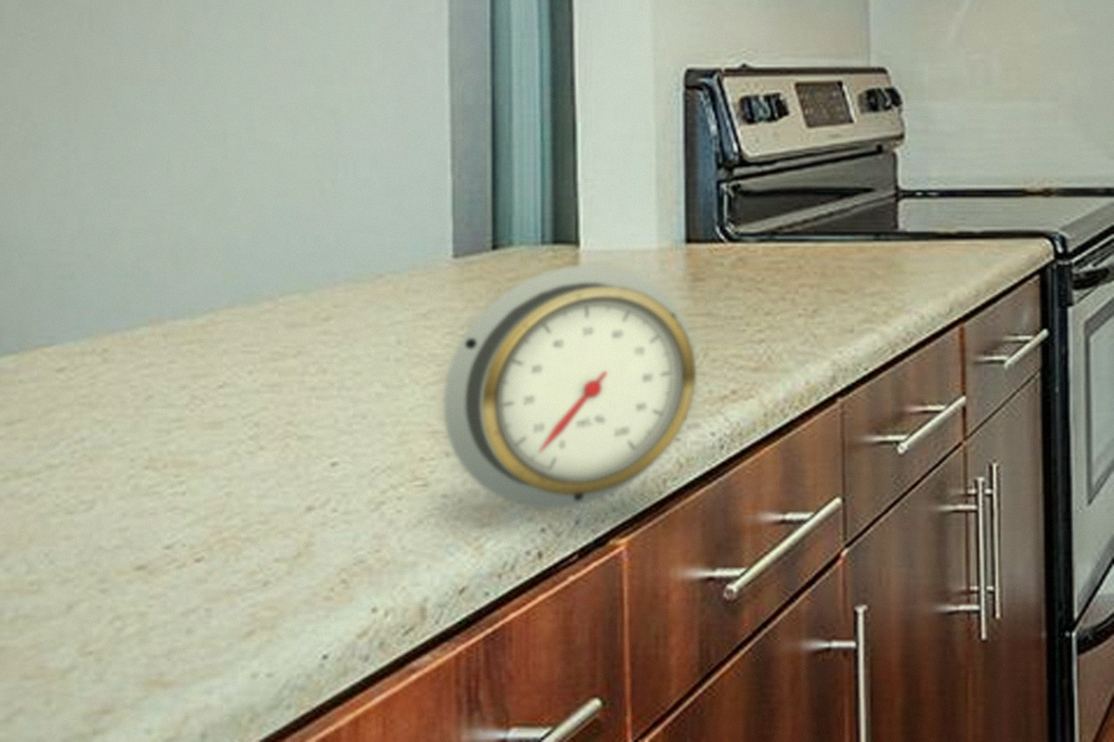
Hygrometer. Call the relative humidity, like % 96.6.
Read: % 5
